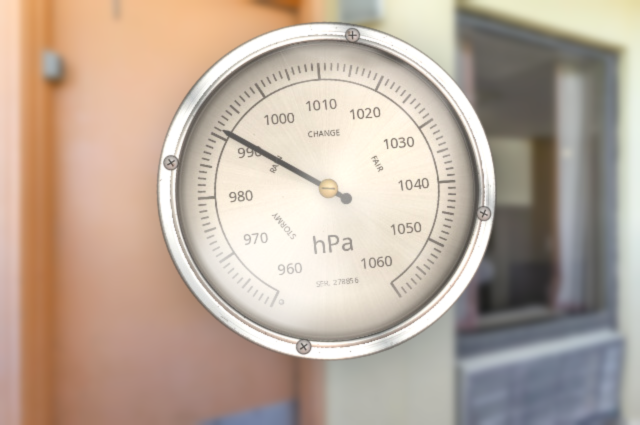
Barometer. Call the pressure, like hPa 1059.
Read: hPa 991
